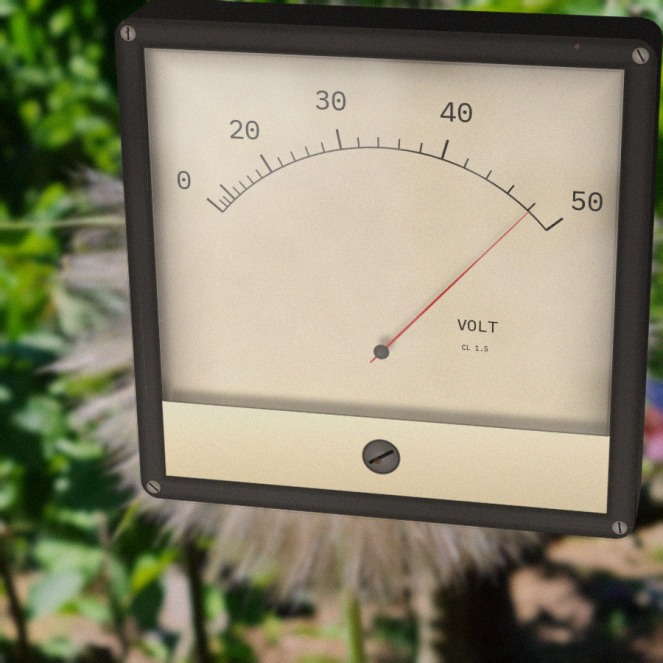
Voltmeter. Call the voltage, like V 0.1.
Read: V 48
